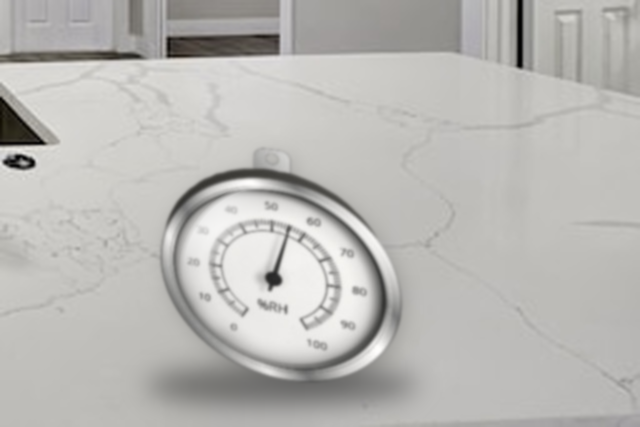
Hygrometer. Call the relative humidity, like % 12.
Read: % 55
